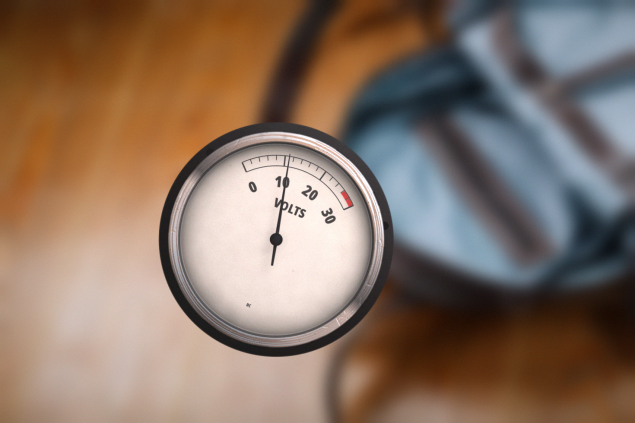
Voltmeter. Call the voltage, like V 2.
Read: V 11
